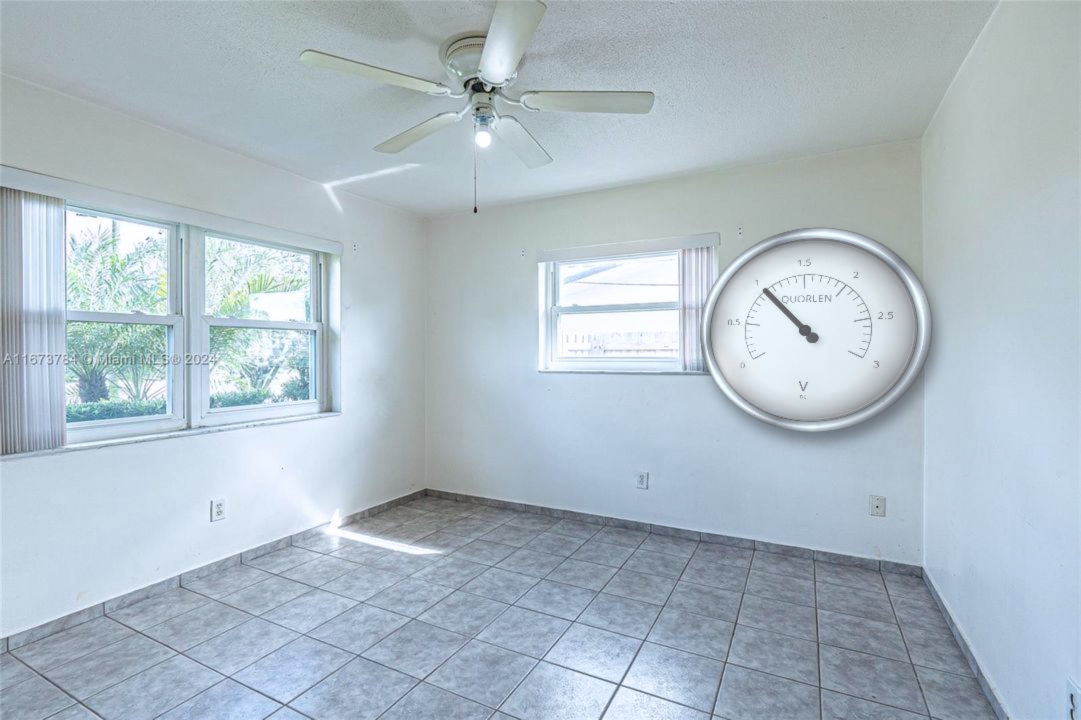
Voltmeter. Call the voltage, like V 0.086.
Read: V 1
